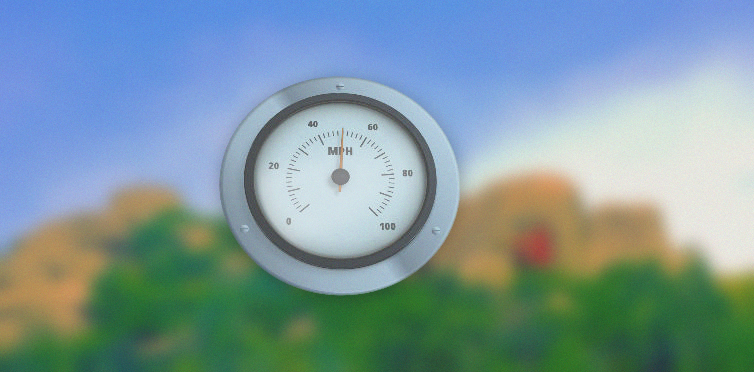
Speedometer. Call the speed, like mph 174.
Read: mph 50
